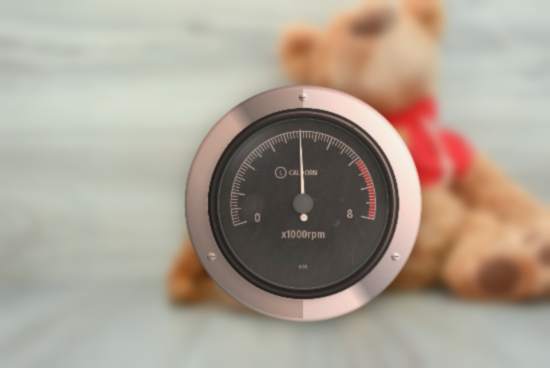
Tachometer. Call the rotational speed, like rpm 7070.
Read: rpm 4000
